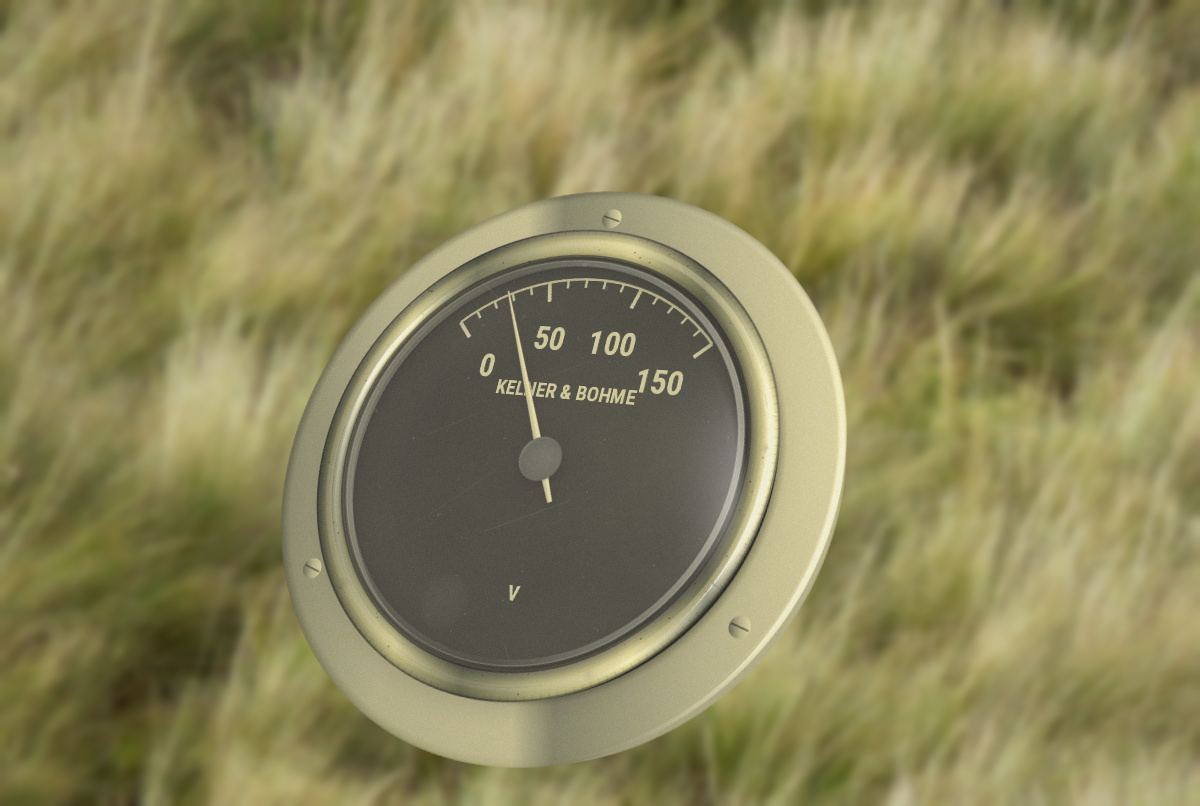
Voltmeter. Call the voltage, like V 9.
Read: V 30
